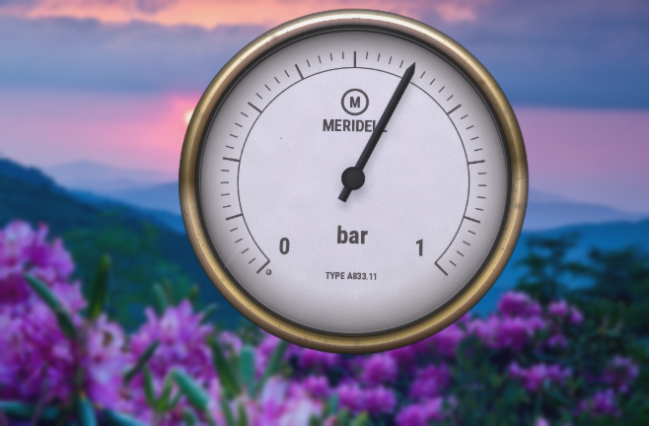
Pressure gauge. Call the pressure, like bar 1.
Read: bar 0.6
